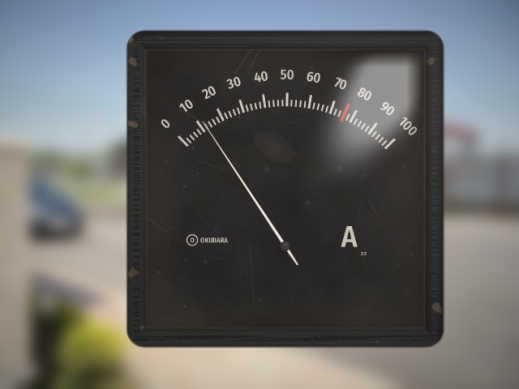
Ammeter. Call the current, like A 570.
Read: A 12
